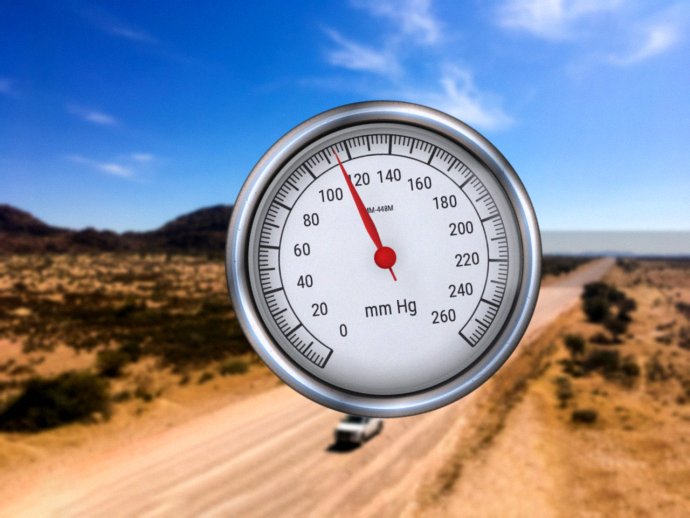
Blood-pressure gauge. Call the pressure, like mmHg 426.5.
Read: mmHg 114
